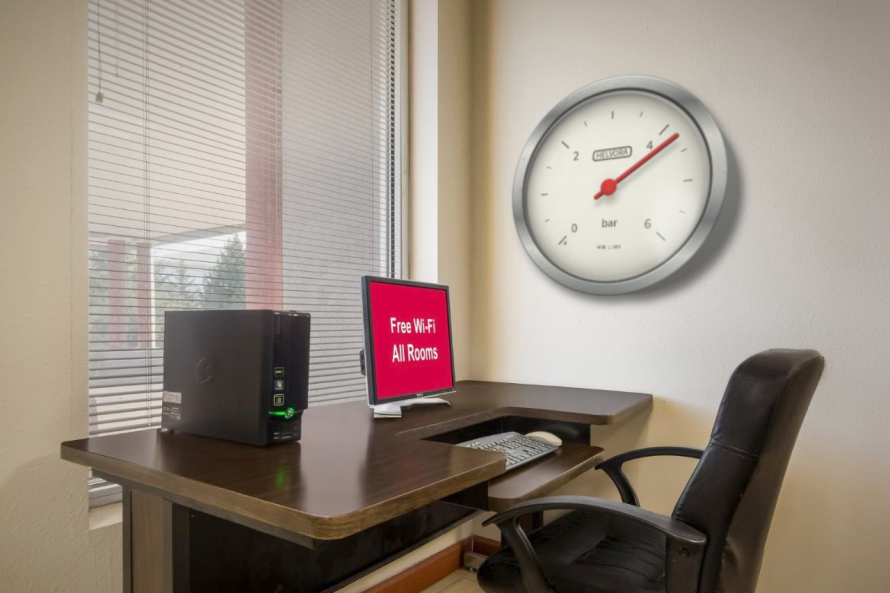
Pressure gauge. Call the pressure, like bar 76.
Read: bar 4.25
